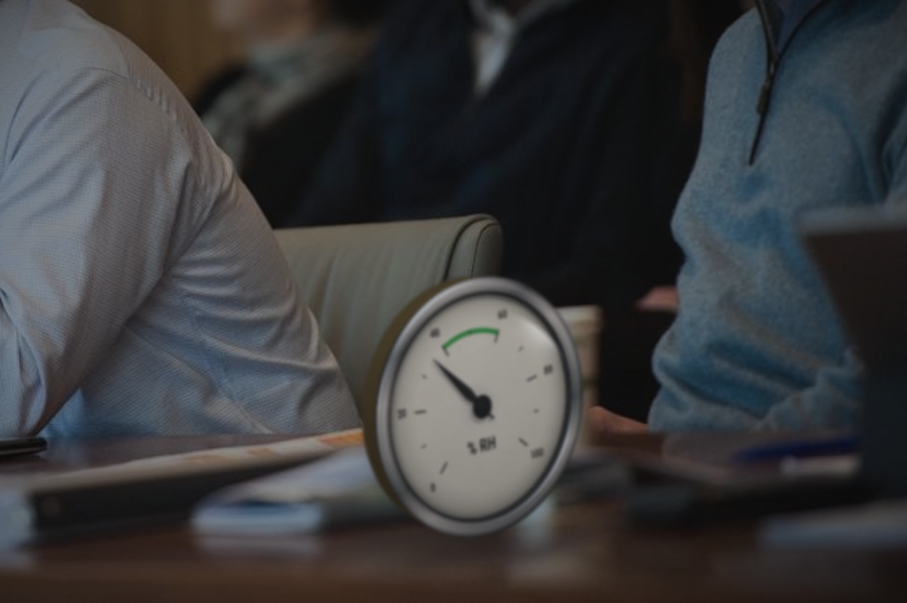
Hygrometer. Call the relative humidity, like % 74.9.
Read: % 35
